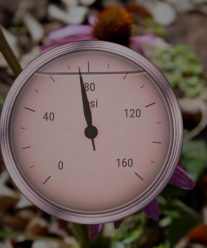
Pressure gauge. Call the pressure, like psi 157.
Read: psi 75
